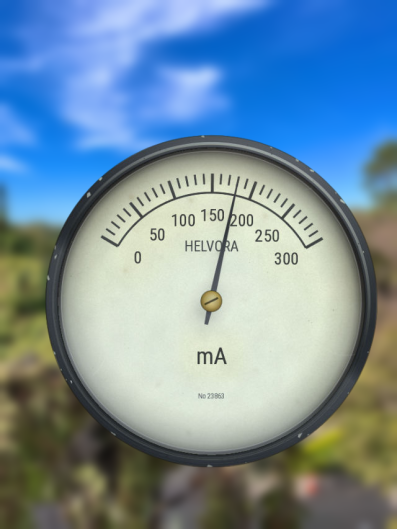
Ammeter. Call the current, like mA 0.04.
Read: mA 180
